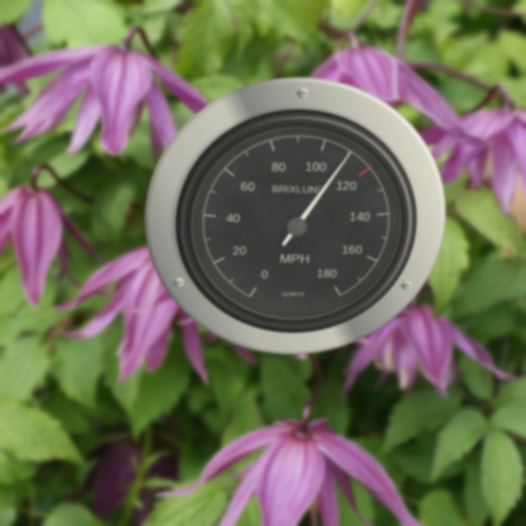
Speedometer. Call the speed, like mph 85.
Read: mph 110
